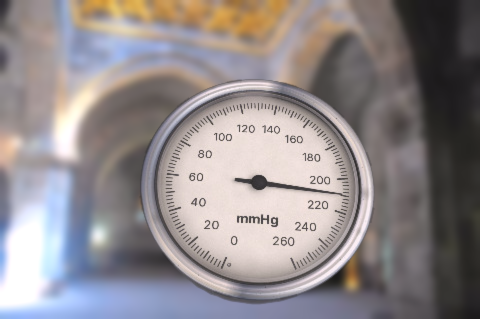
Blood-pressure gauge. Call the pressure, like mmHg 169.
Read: mmHg 210
